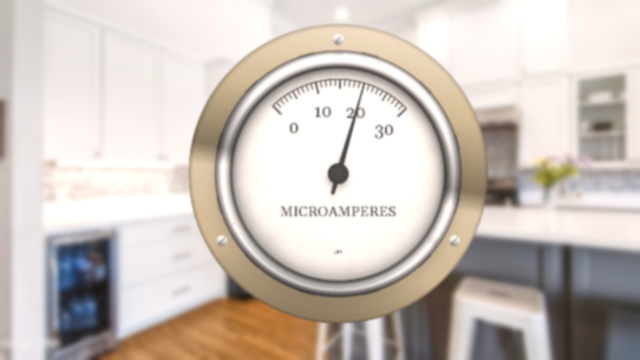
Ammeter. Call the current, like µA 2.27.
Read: µA 20
